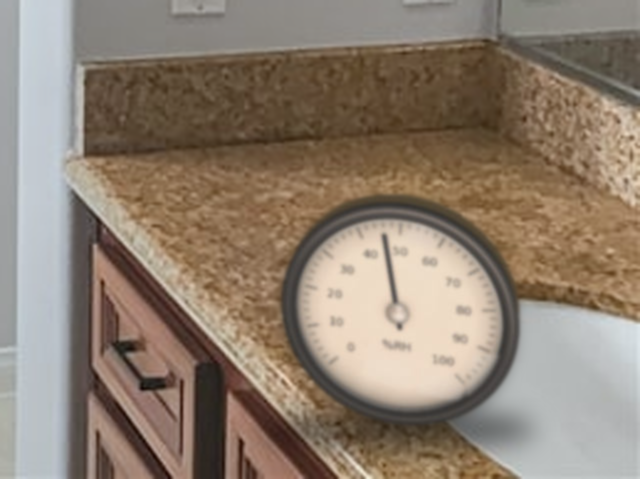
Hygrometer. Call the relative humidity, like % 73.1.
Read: % 46
